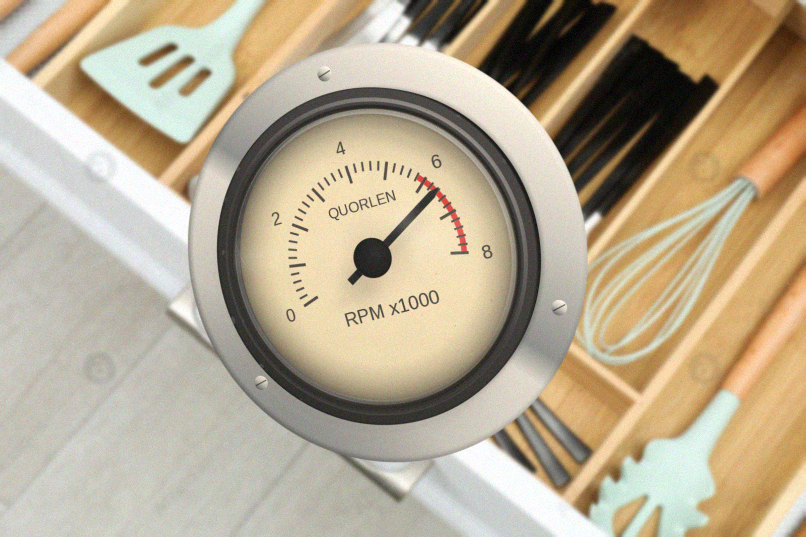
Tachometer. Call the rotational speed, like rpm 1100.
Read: rpm 6400
